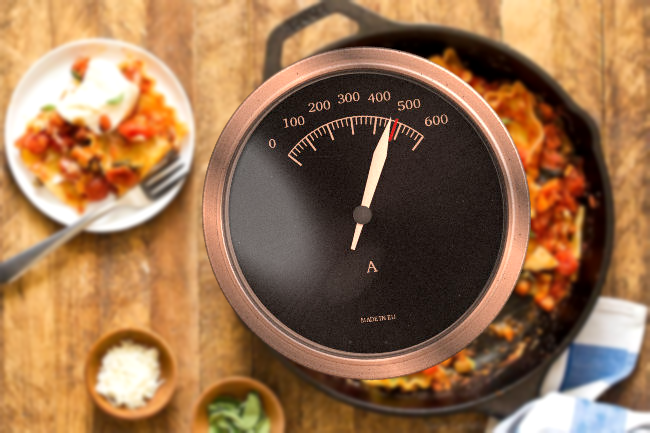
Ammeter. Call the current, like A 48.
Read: A 460
